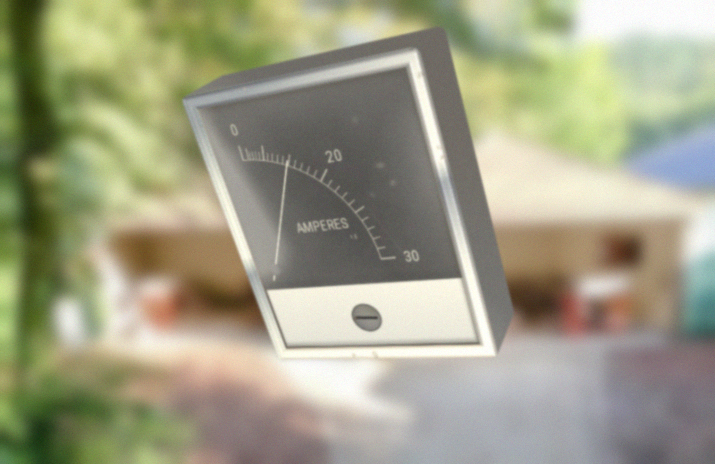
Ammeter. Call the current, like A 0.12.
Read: A 15
